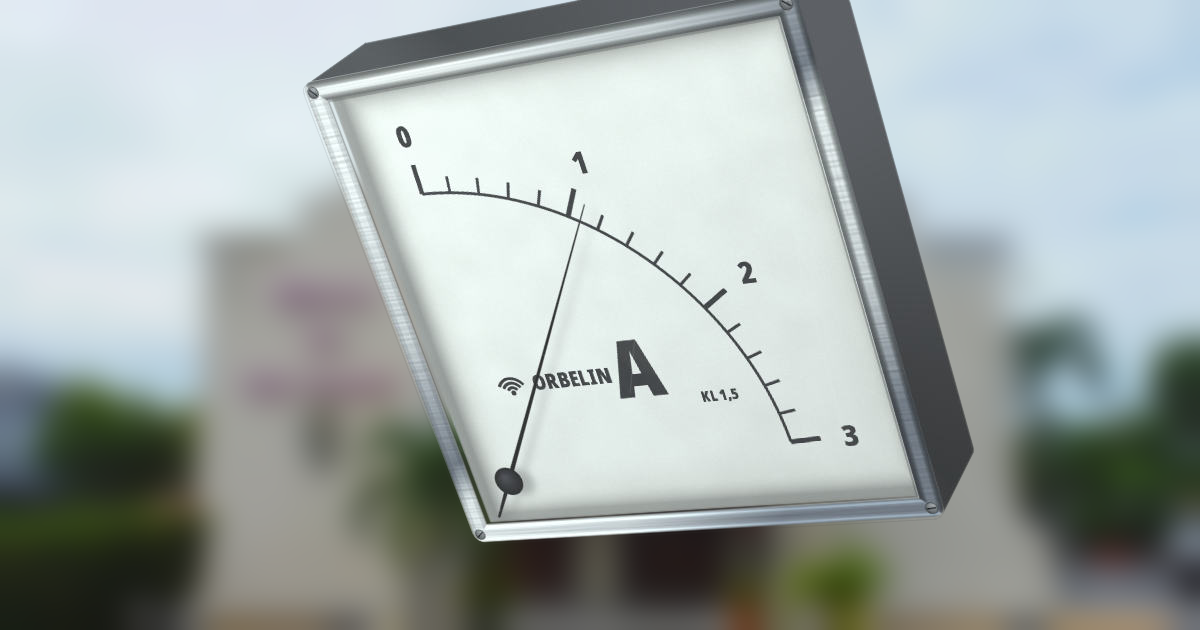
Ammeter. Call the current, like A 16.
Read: A 1.1
